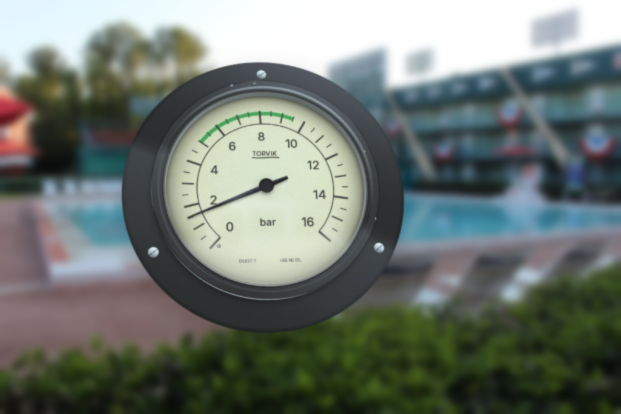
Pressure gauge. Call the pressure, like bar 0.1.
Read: bar 1.5
